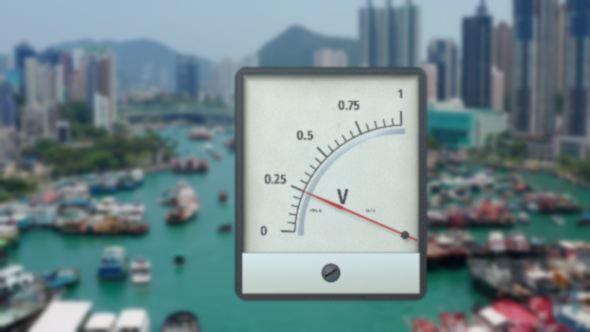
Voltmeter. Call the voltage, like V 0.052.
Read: V 0.25
